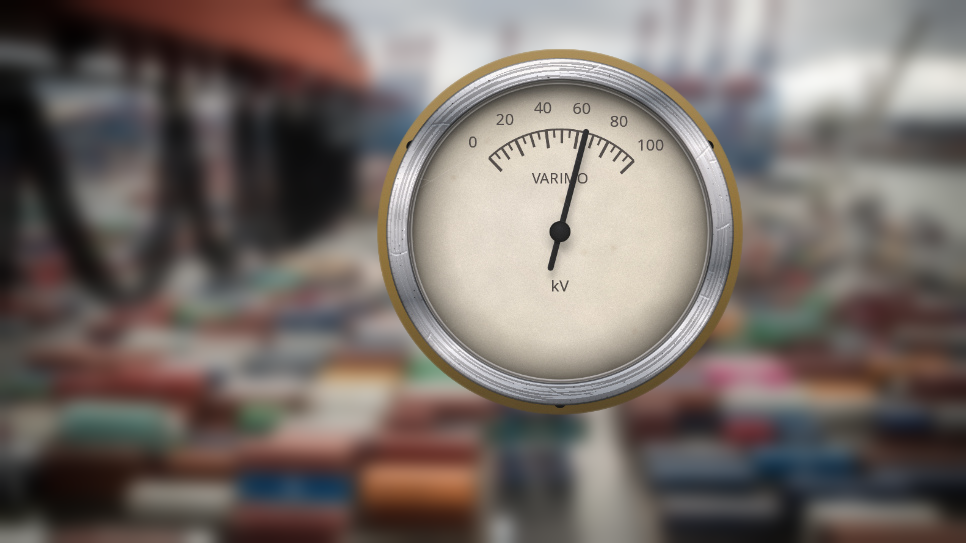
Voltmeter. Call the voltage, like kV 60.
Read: kV 65
